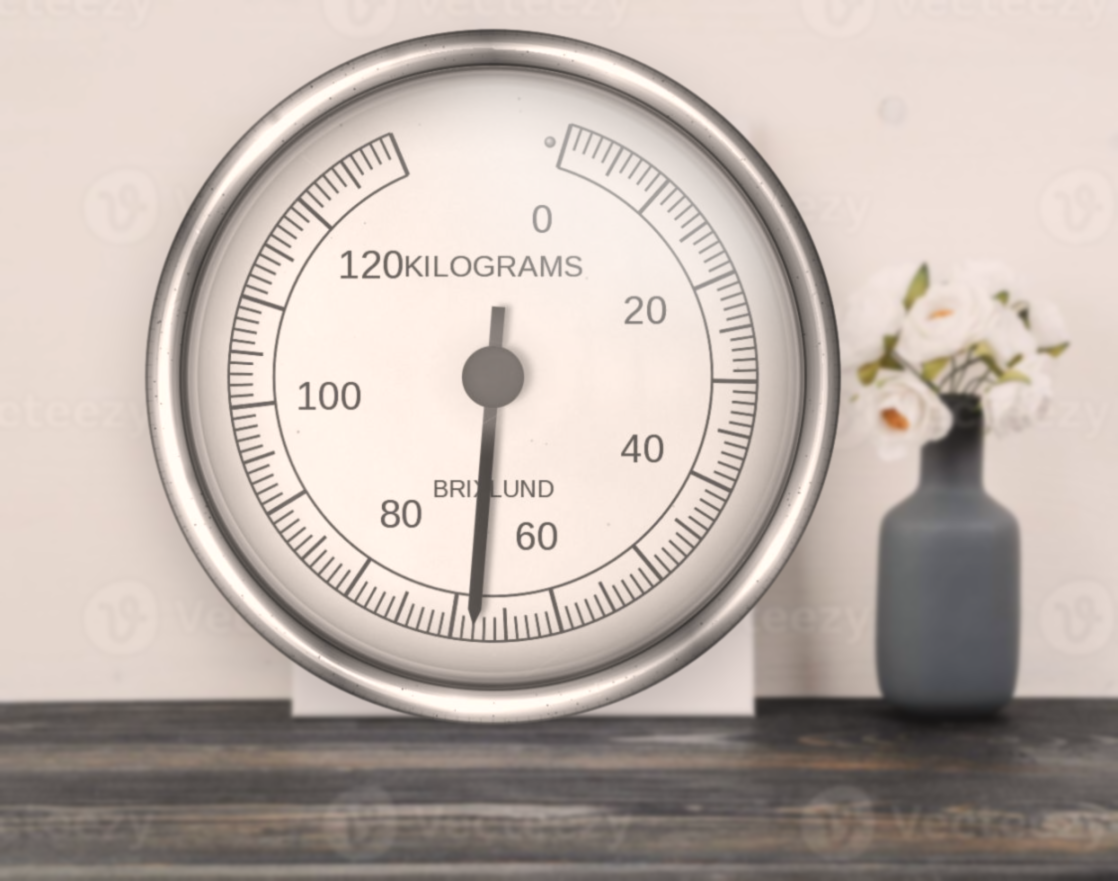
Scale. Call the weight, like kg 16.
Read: kg 68
